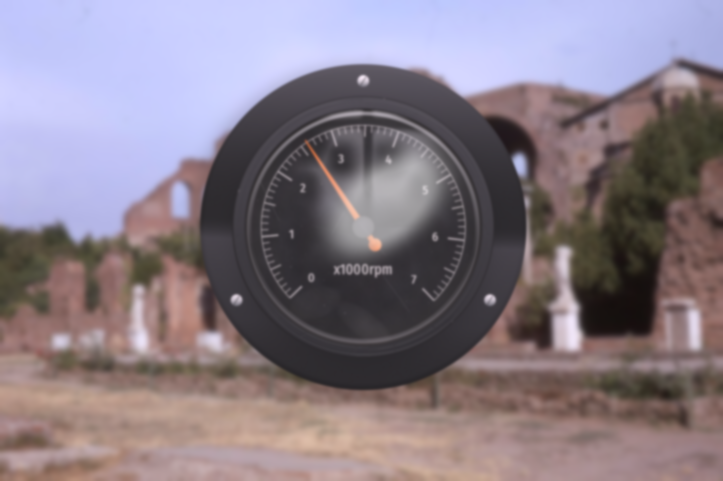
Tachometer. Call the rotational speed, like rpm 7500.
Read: rpm 2600
